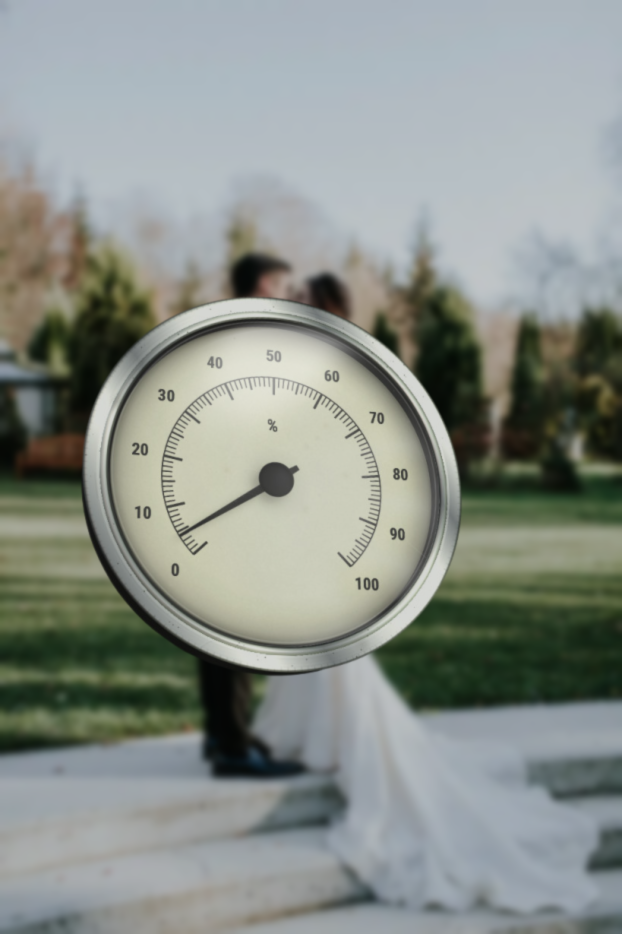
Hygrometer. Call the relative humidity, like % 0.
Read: % 4
